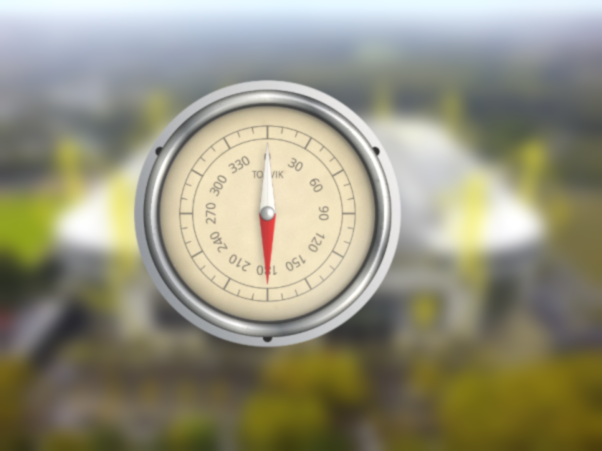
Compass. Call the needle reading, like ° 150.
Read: ° 180
